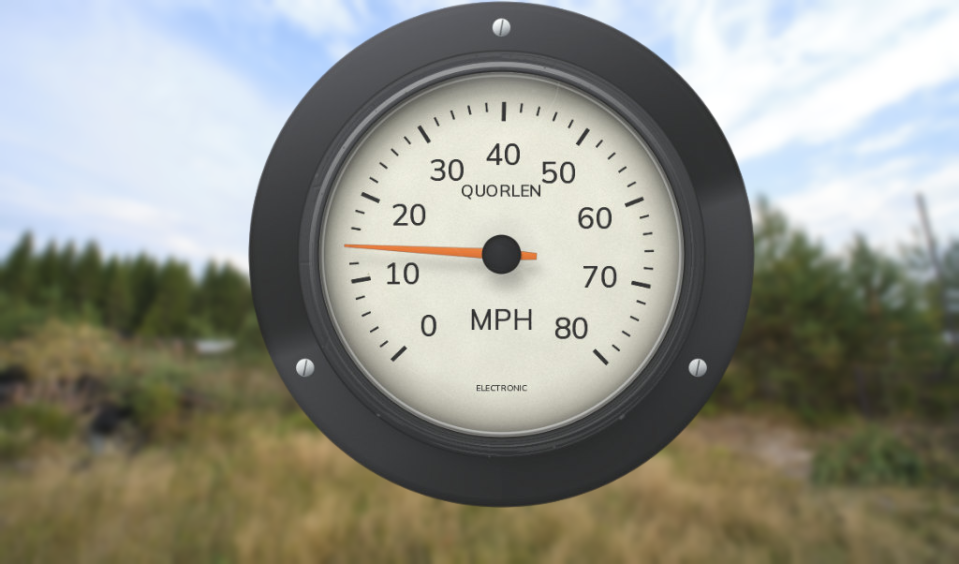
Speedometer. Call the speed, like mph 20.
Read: mph 14
